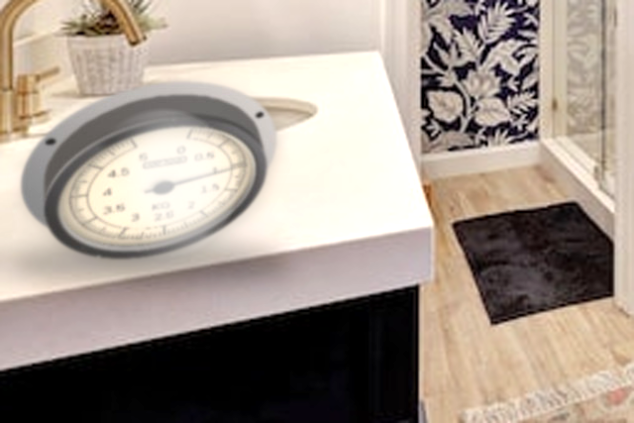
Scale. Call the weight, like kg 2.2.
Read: kg 1
